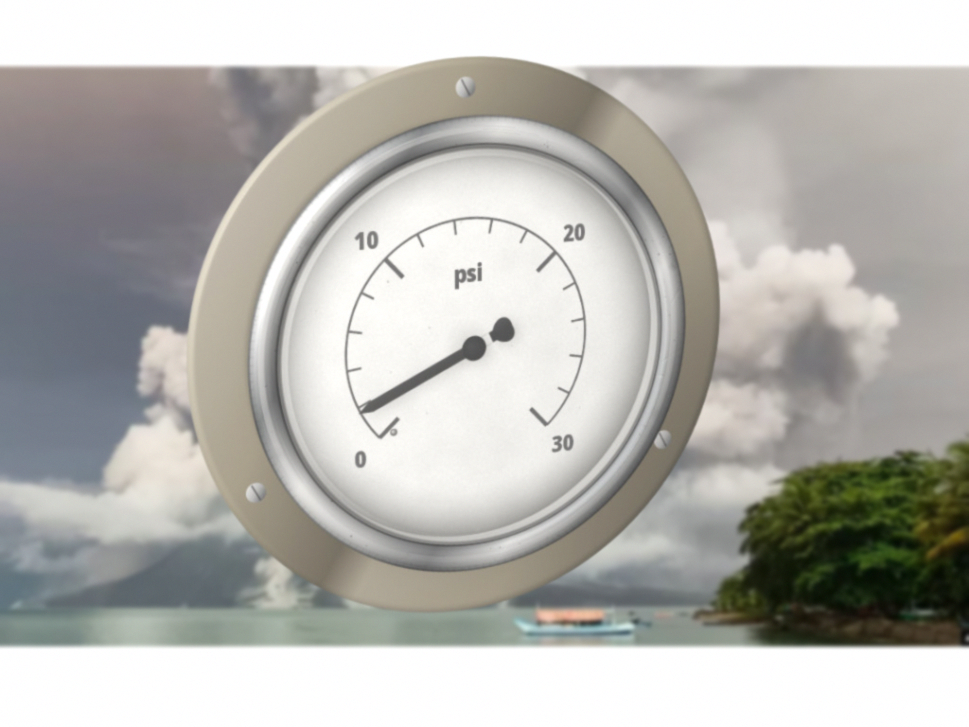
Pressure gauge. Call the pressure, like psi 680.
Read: psi 2
